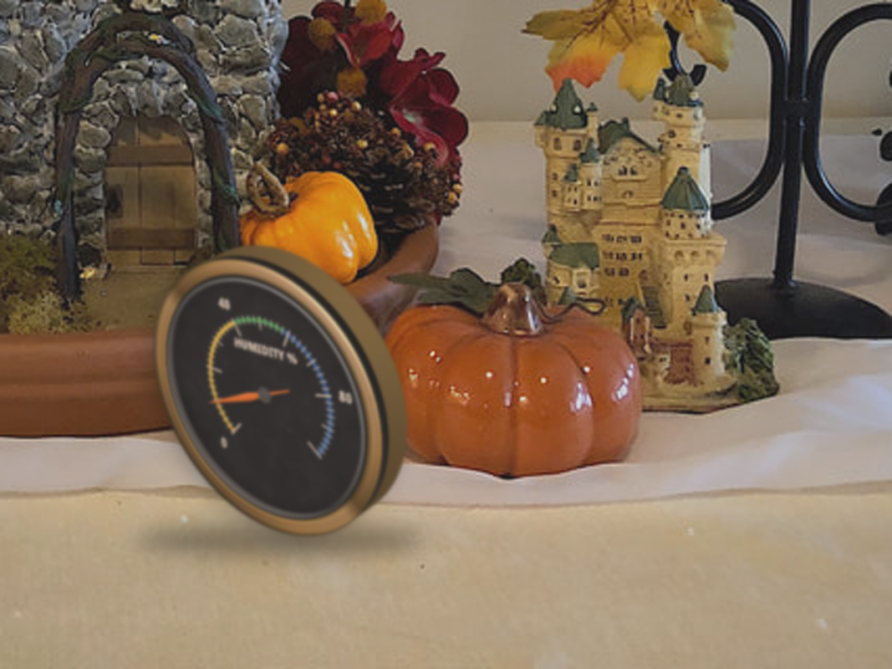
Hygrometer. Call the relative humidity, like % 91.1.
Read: % 10
